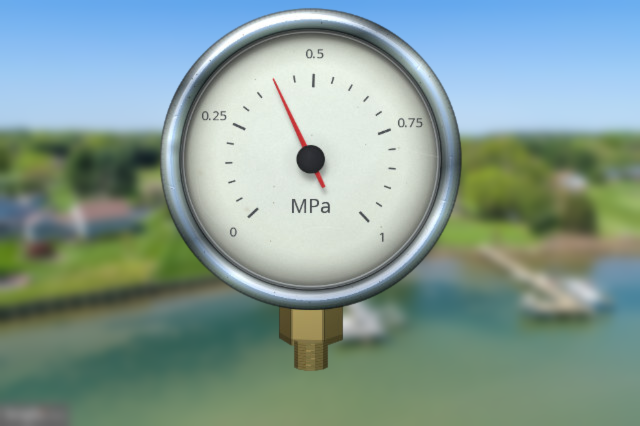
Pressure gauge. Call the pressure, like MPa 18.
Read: MPa 0.4
